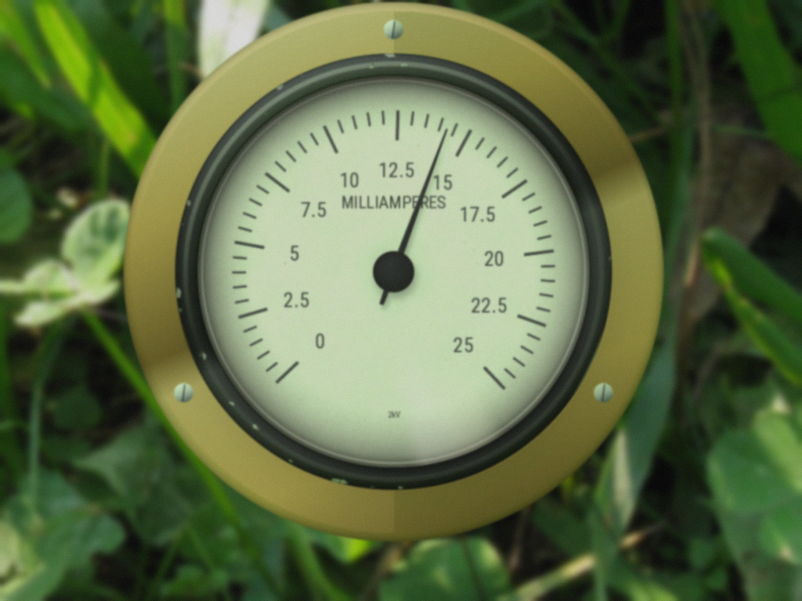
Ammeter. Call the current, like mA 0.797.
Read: mA 14.25
